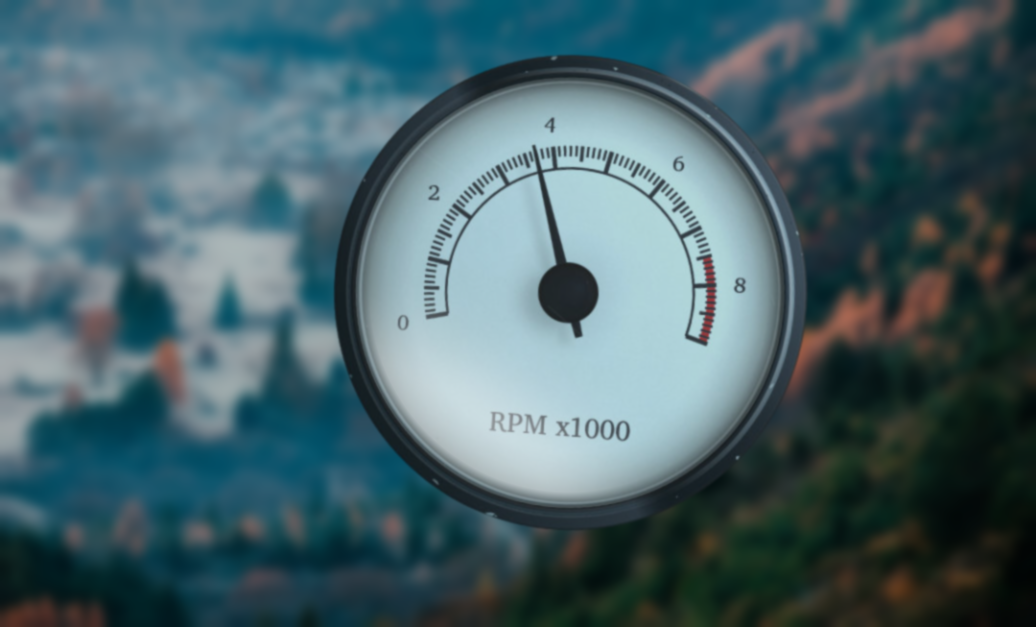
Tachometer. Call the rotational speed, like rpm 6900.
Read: rpm 3700
